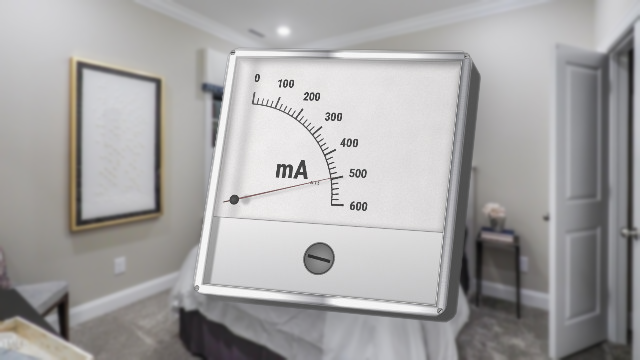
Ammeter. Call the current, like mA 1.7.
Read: mA 500
